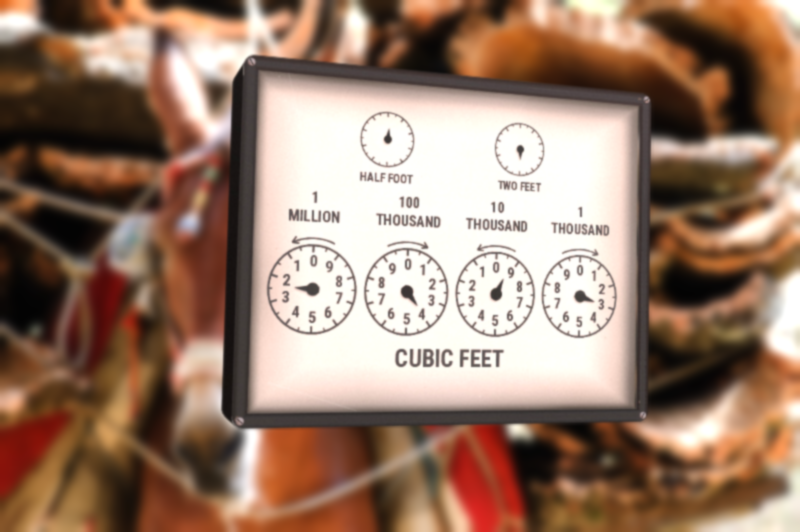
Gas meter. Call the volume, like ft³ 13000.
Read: ft³ 239300
